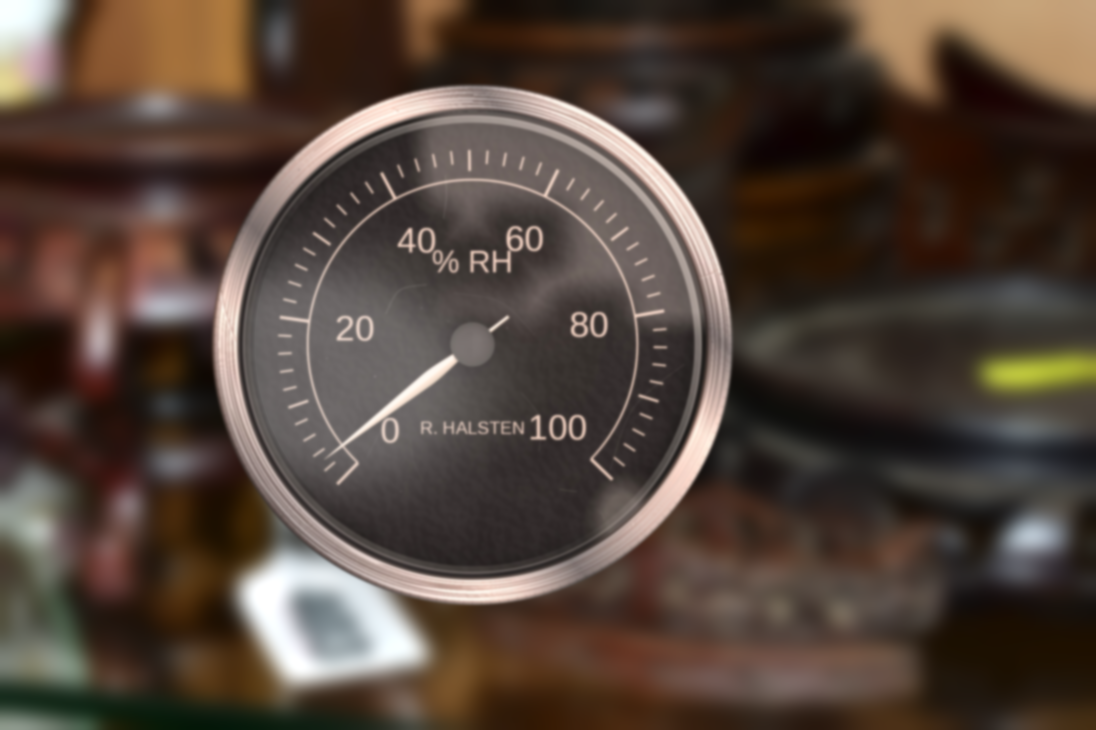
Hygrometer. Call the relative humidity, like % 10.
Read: % 3
